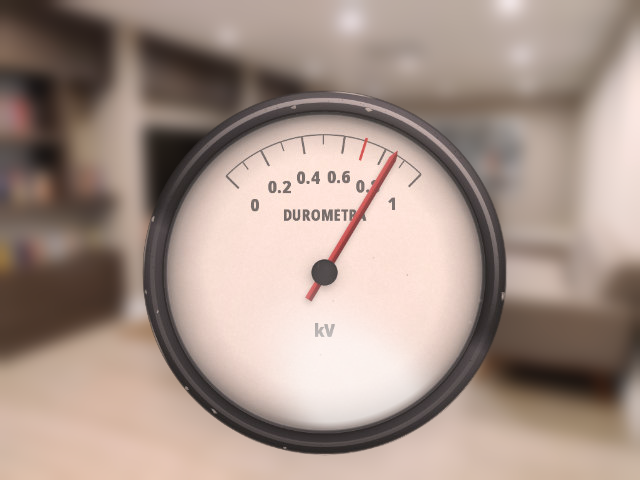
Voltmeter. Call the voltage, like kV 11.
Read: kV 0.85
